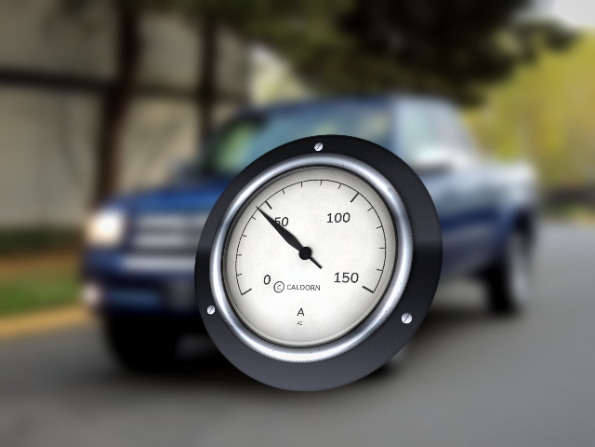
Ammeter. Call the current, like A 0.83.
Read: A 45
